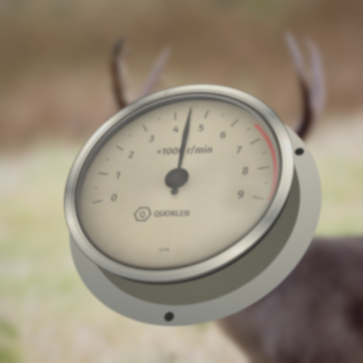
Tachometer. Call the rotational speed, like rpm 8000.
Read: rpm 4500
